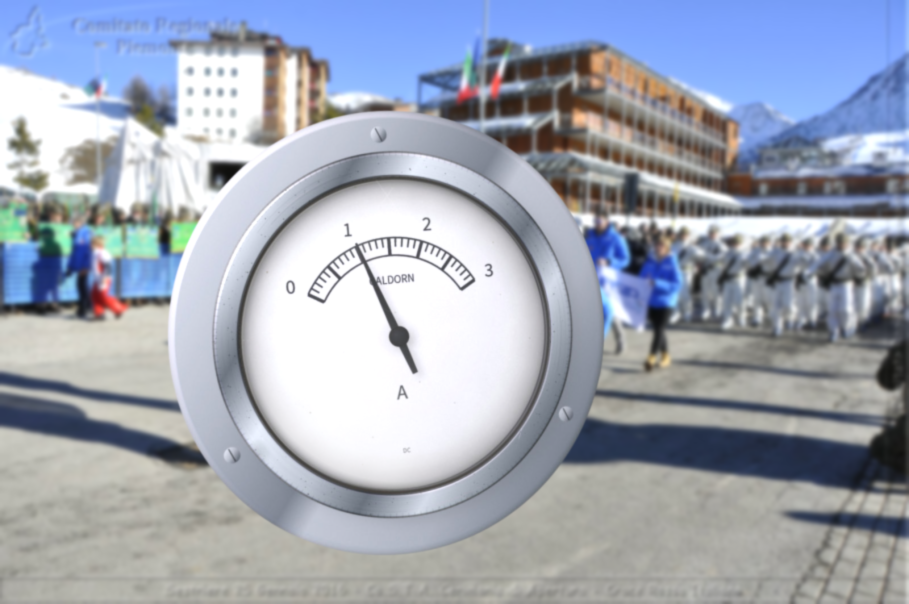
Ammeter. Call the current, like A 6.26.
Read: A 1
